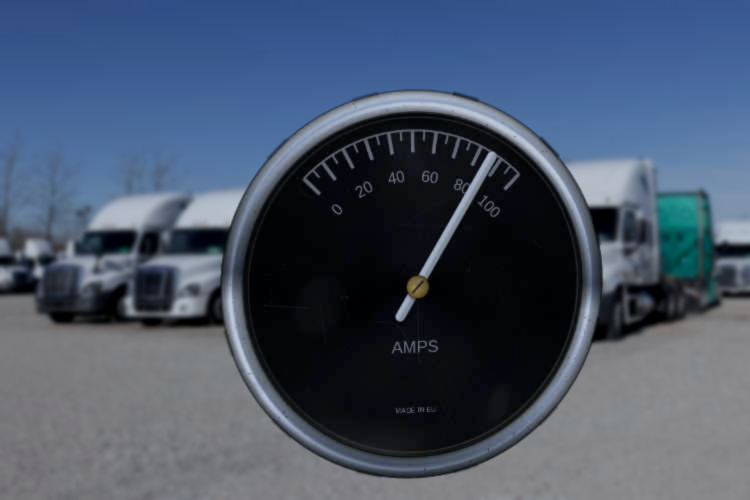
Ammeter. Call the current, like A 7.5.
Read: A 85
